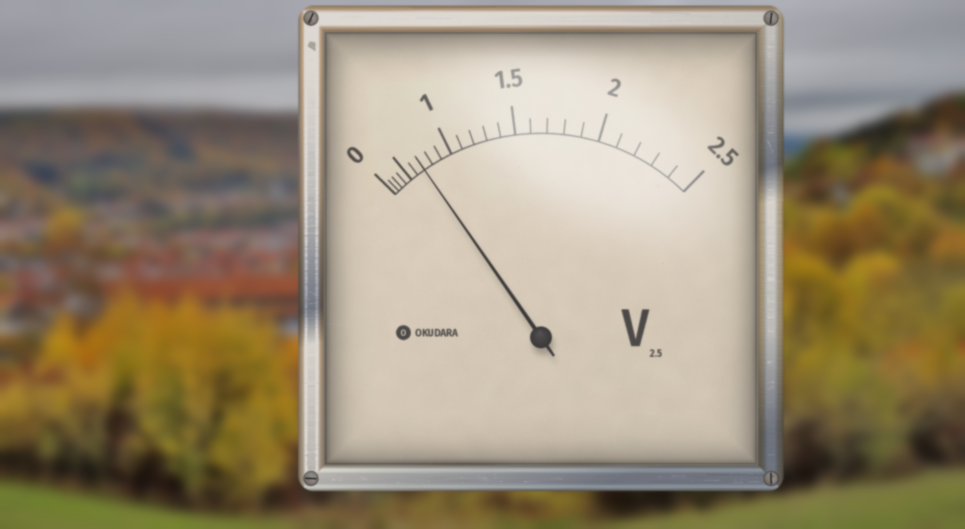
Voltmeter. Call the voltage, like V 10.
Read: V 0.7
